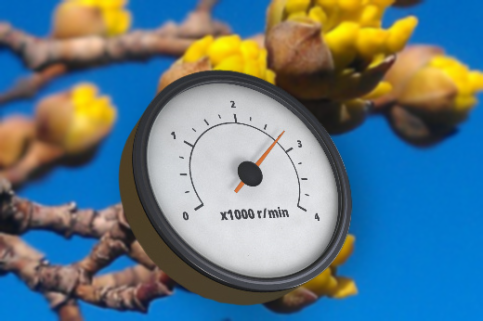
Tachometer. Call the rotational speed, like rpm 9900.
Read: rpm 2750
